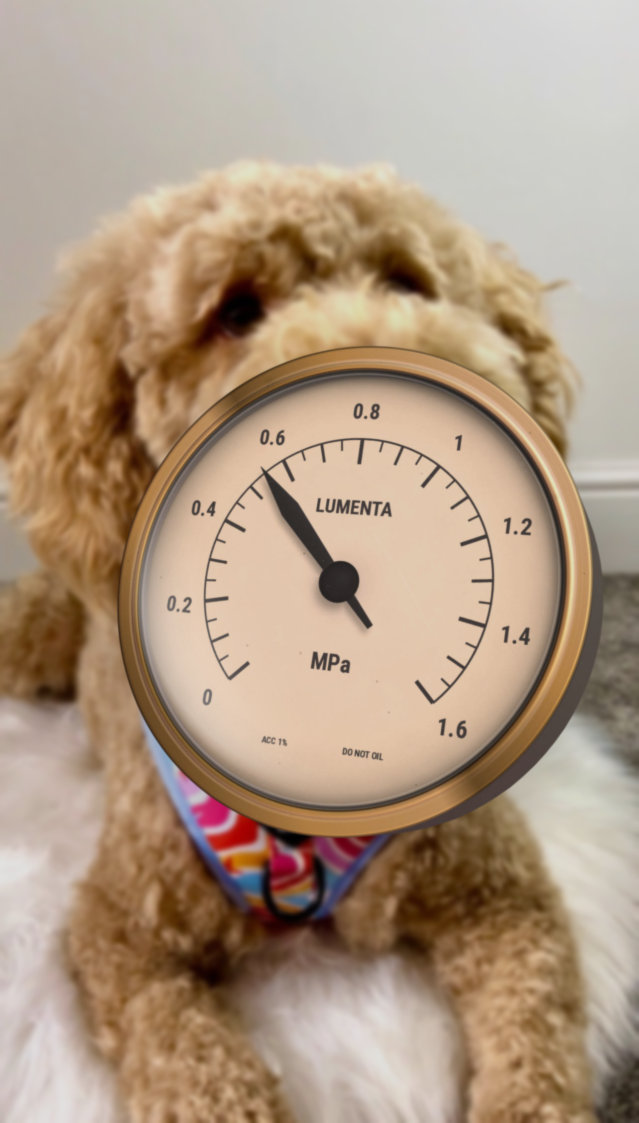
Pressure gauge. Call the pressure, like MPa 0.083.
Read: MPa 0.55
